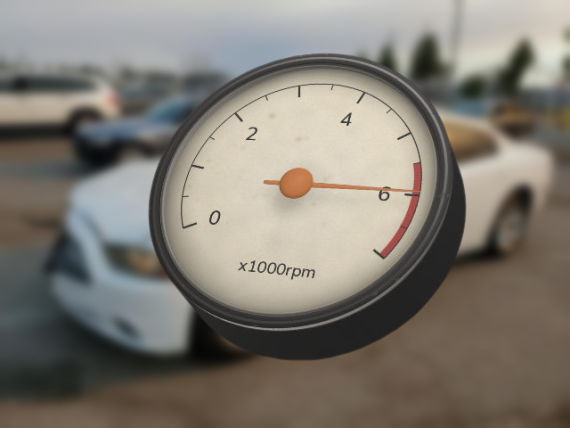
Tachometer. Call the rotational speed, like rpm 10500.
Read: rpm 6000
